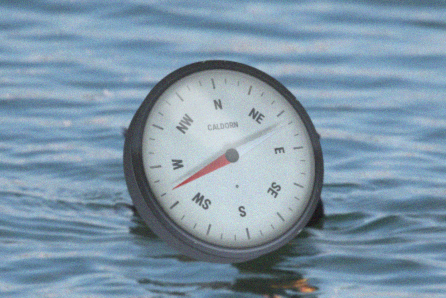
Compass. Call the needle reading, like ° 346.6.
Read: ° 250
